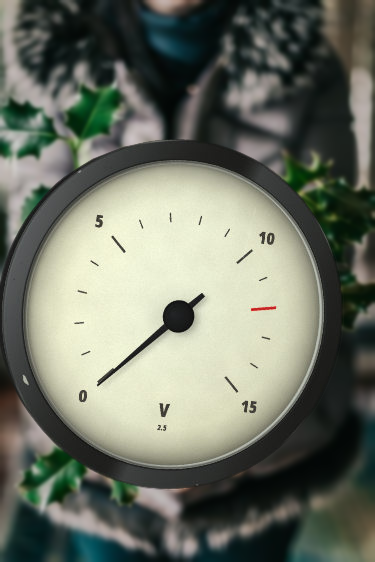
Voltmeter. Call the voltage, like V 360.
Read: V 0
